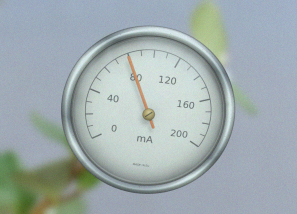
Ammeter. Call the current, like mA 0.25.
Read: mA 80
